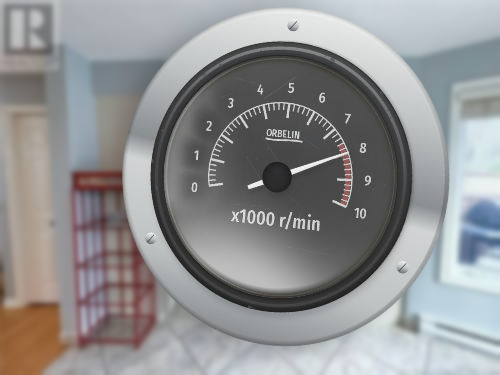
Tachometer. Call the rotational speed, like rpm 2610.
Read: rpm 8000
